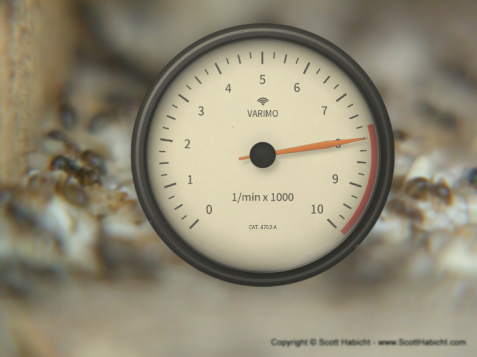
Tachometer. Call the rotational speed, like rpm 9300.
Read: rpm 8000
